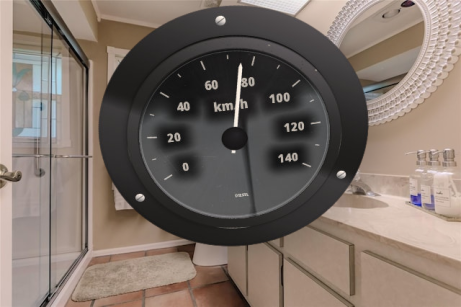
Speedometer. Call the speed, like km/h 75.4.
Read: km/h 75
